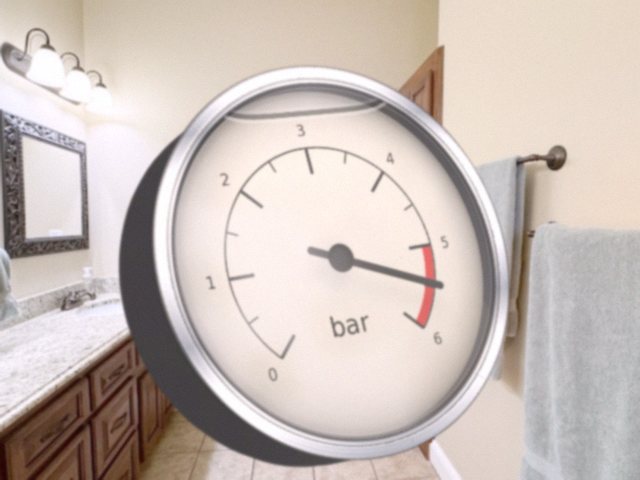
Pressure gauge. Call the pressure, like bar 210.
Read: bar 5.5
